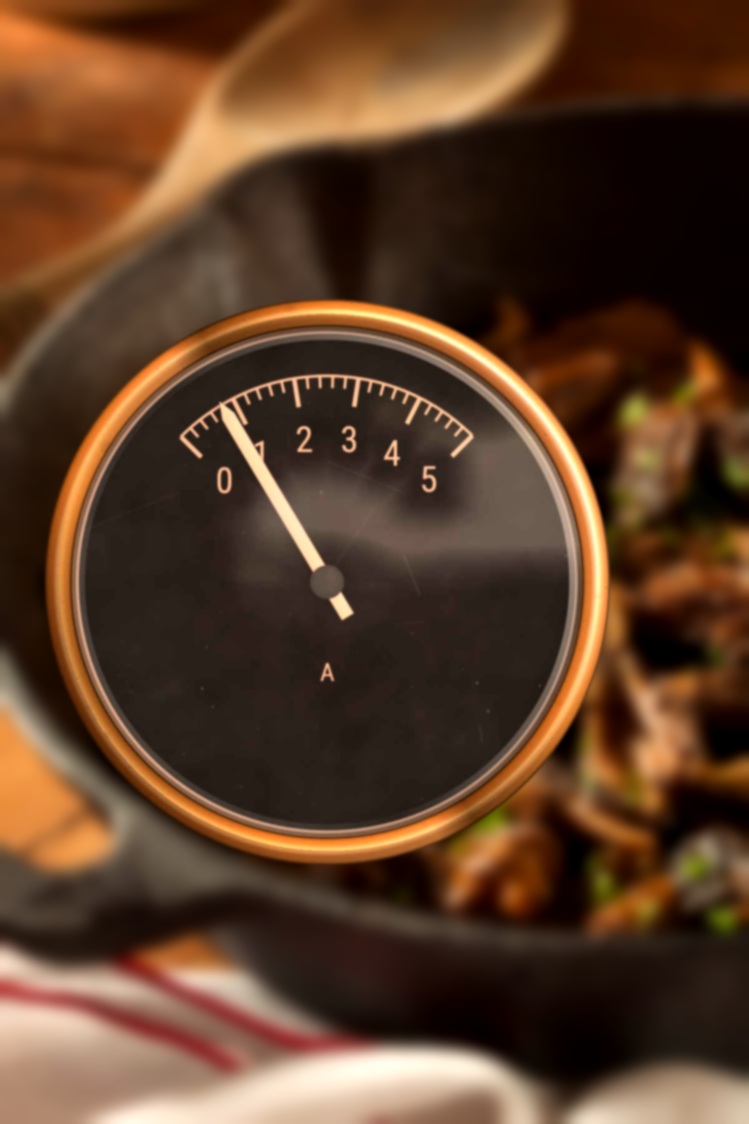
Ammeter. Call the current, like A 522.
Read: A 0.8
